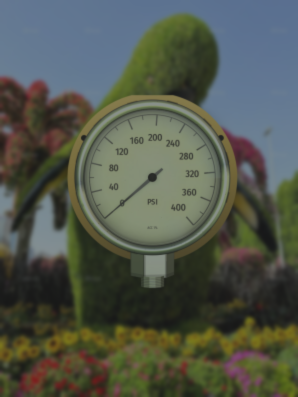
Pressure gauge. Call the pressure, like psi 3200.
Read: psi 0
